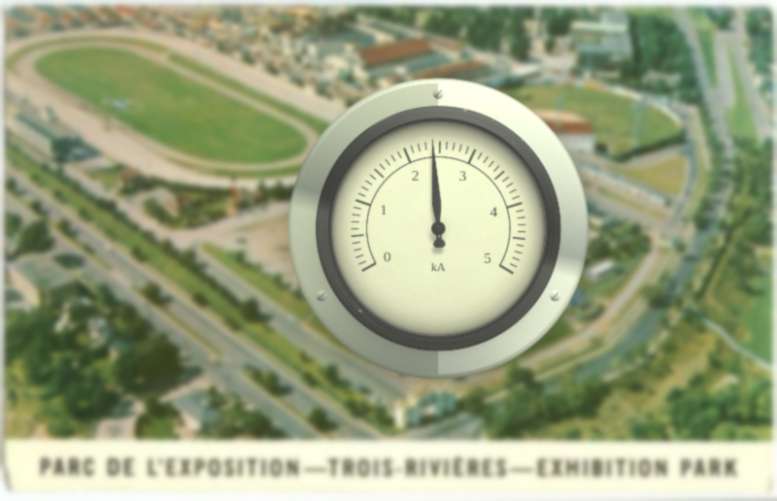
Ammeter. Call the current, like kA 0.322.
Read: kA 2.4
